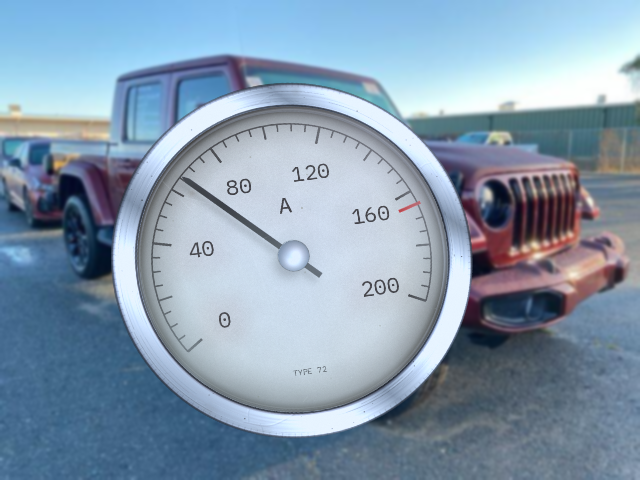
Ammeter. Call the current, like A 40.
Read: A 65
